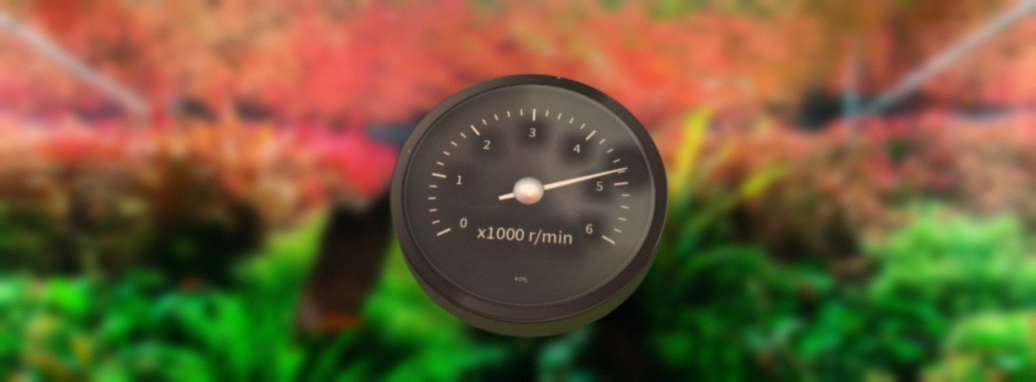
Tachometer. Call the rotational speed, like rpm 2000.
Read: rpm 4800
